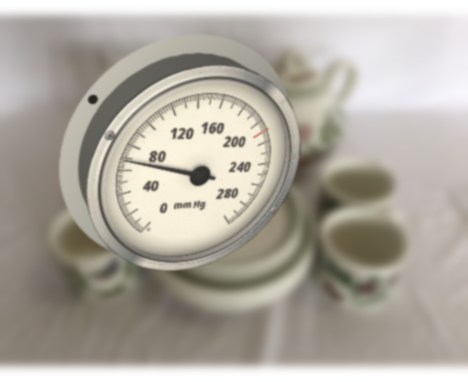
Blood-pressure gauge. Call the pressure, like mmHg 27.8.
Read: mmHg 70
